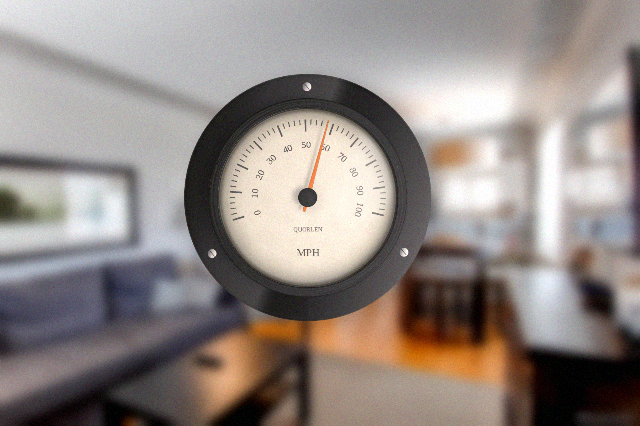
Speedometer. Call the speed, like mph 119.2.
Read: mph 58
